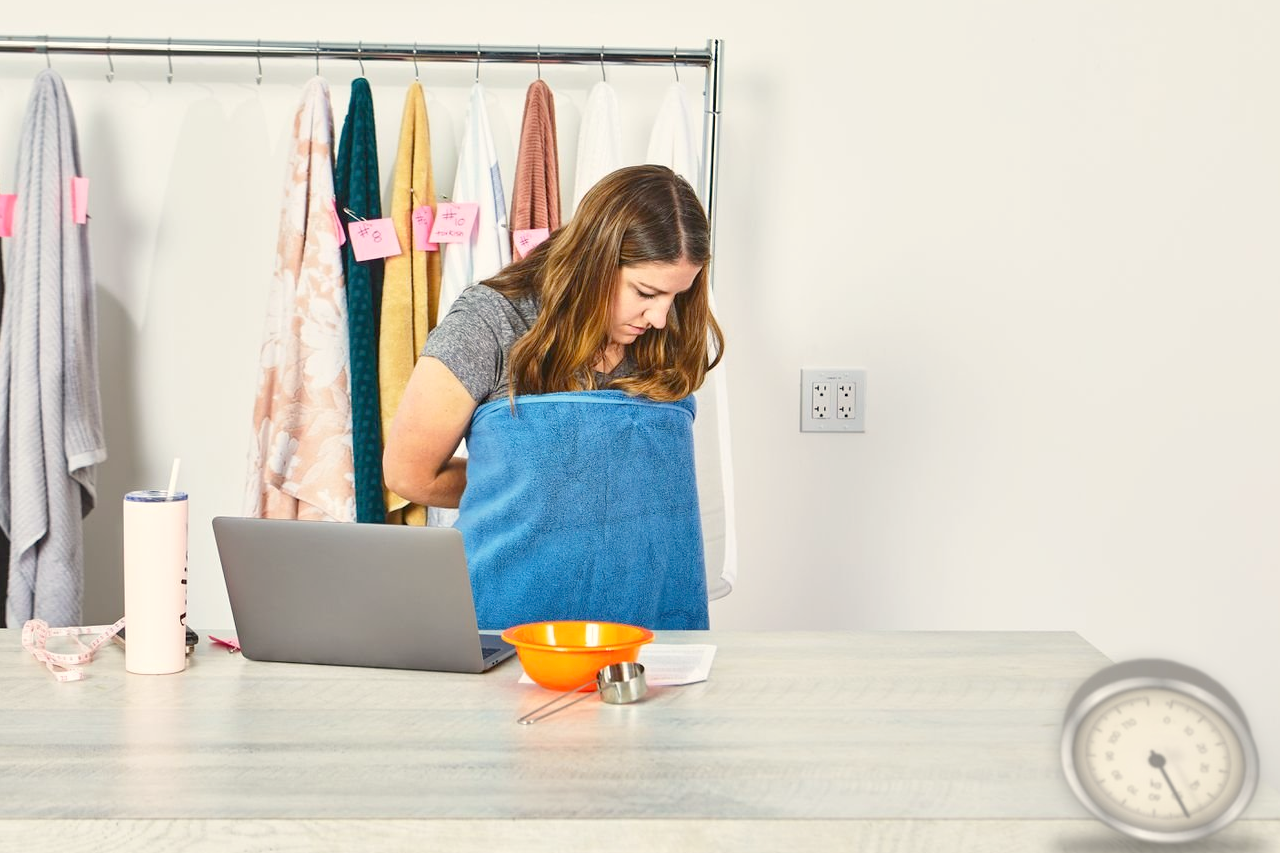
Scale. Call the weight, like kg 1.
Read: kg 50
